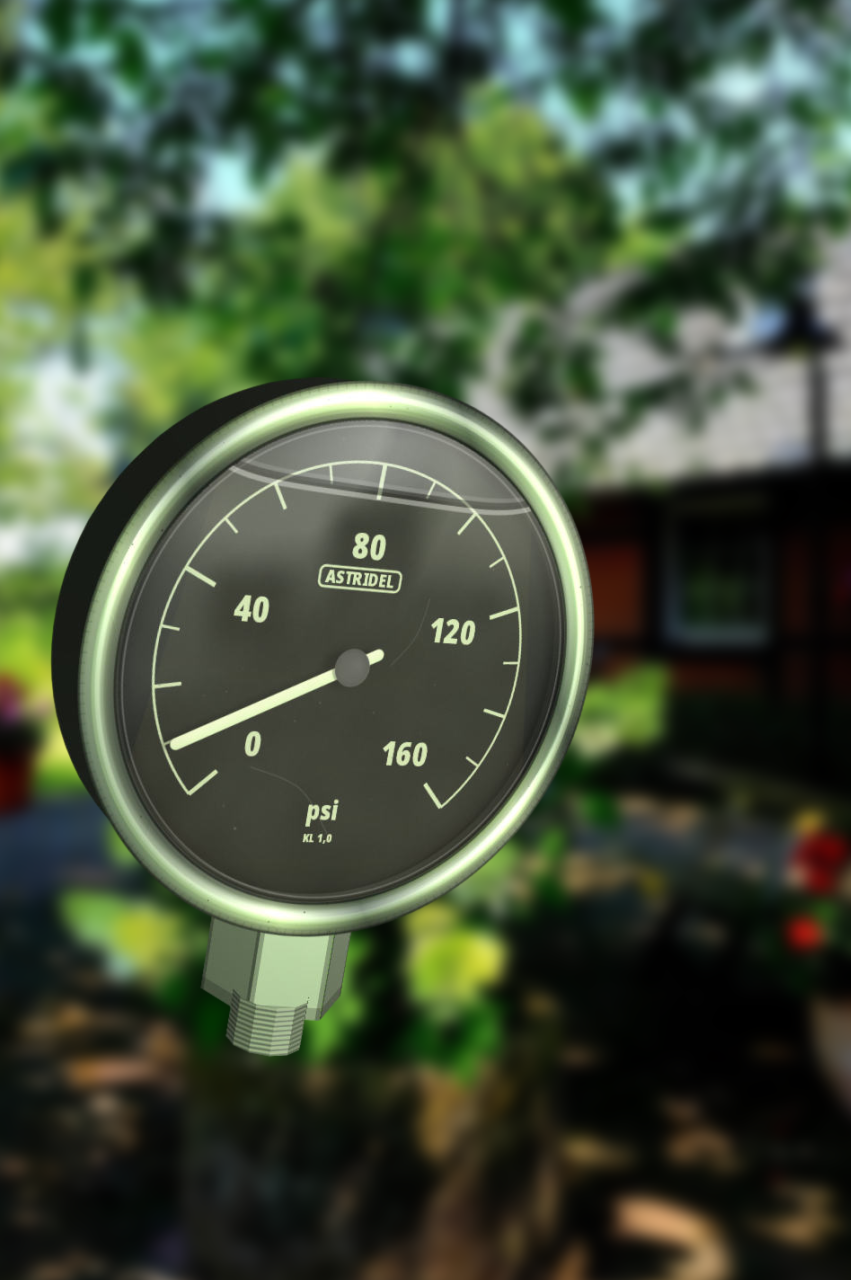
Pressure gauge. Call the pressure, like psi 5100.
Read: psi 10
